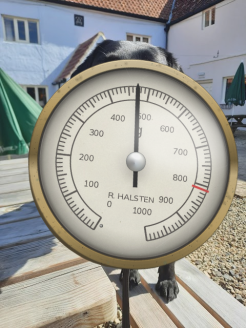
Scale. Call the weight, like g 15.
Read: g 470
